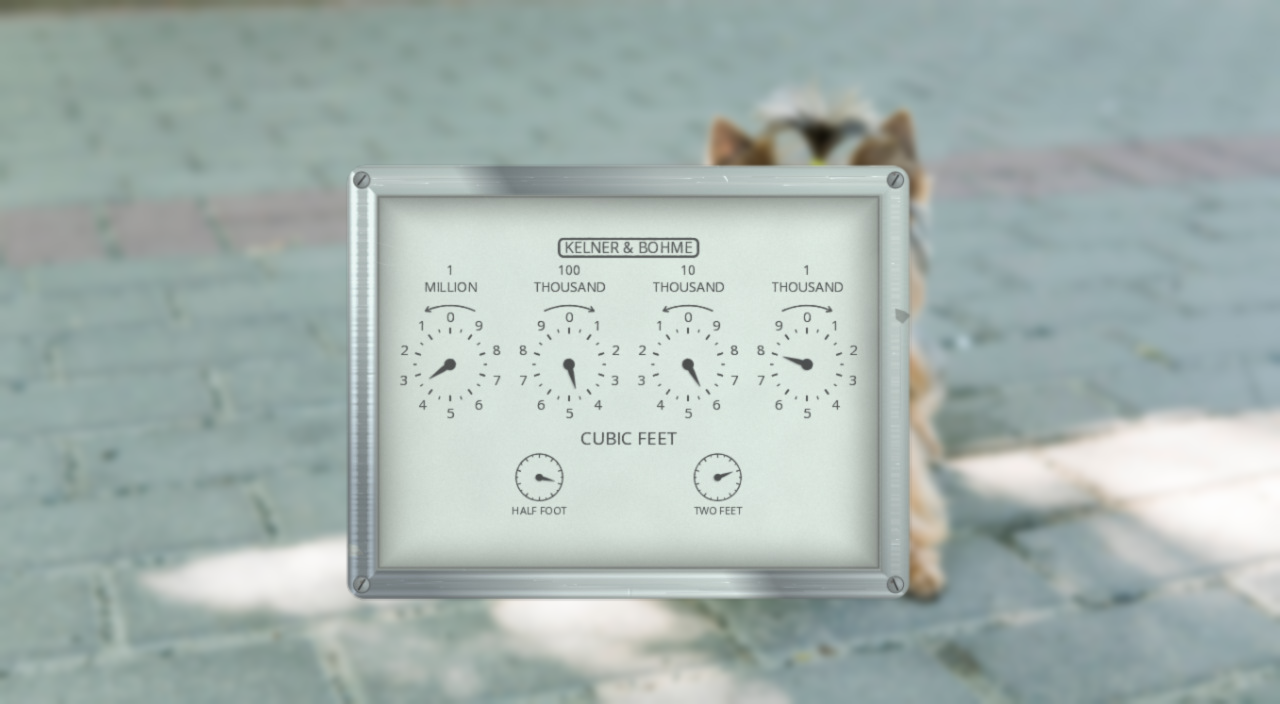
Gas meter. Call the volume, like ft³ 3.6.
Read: ft³ 345800
